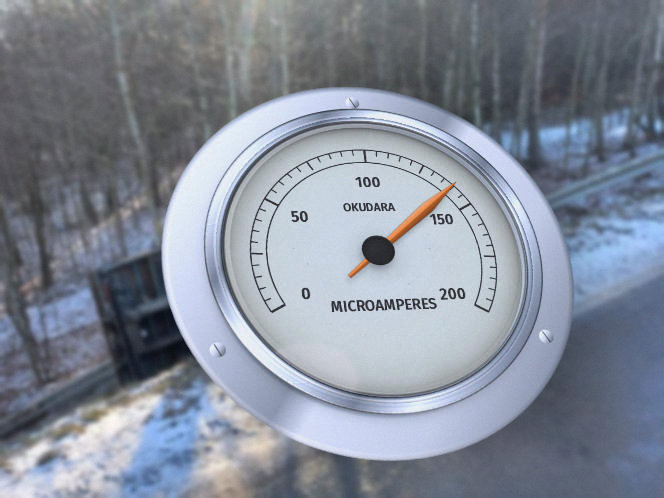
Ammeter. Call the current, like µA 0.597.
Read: µA 140
